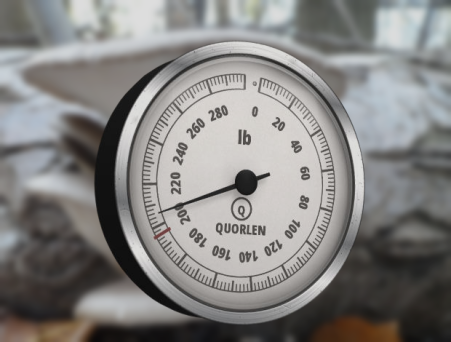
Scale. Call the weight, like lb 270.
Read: lb 206
